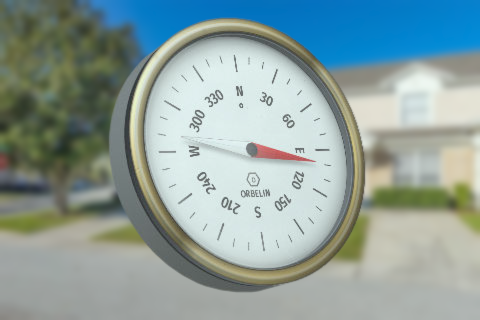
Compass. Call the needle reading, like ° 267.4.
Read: ° 100
